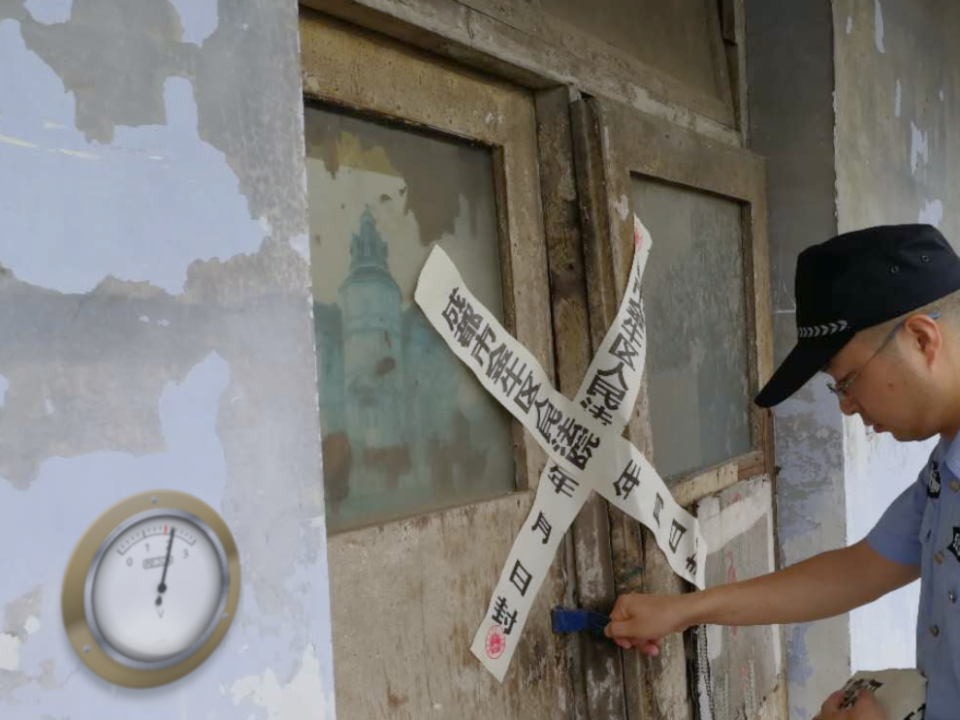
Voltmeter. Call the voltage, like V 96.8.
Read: V 2
